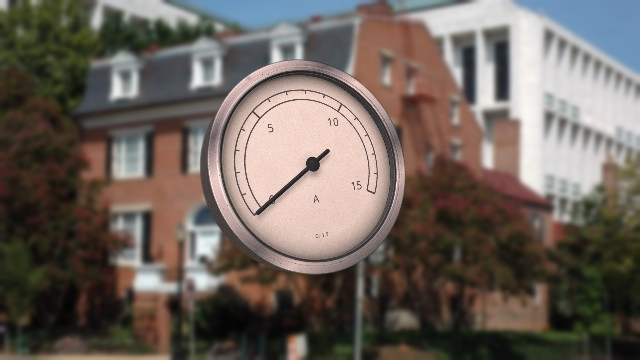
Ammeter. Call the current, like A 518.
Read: A 0
